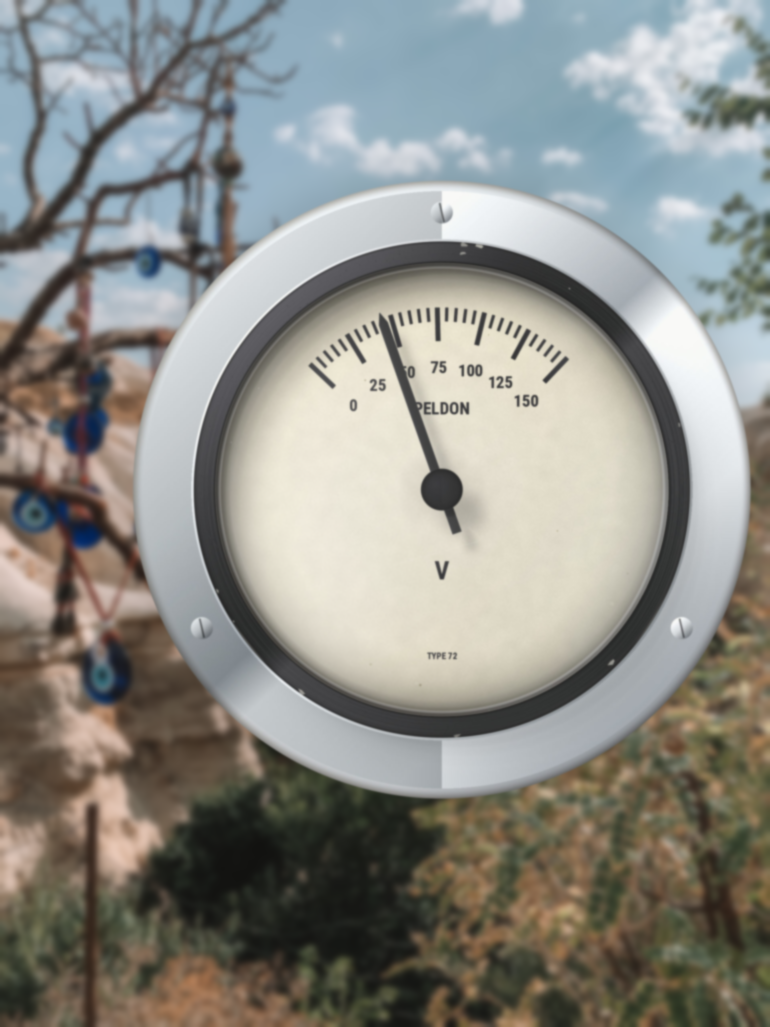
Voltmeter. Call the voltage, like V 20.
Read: V 45
